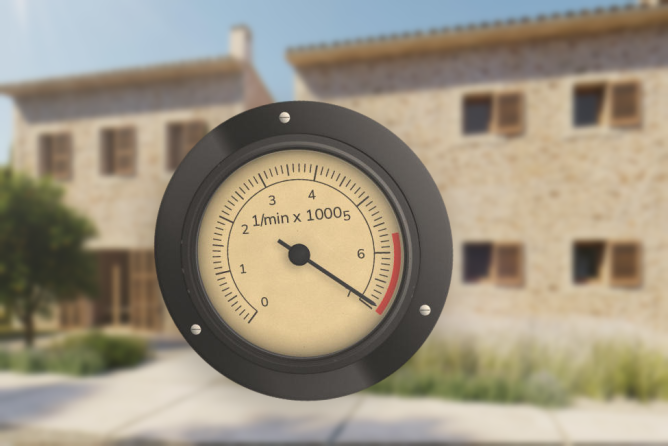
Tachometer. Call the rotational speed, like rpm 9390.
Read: rpm 6900
